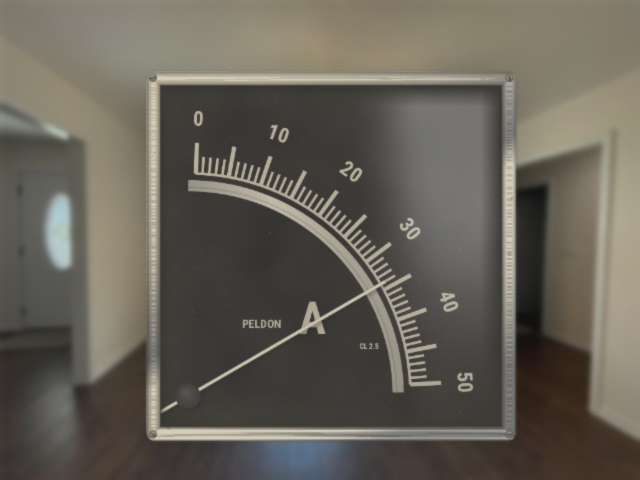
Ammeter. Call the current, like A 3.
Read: A 34
